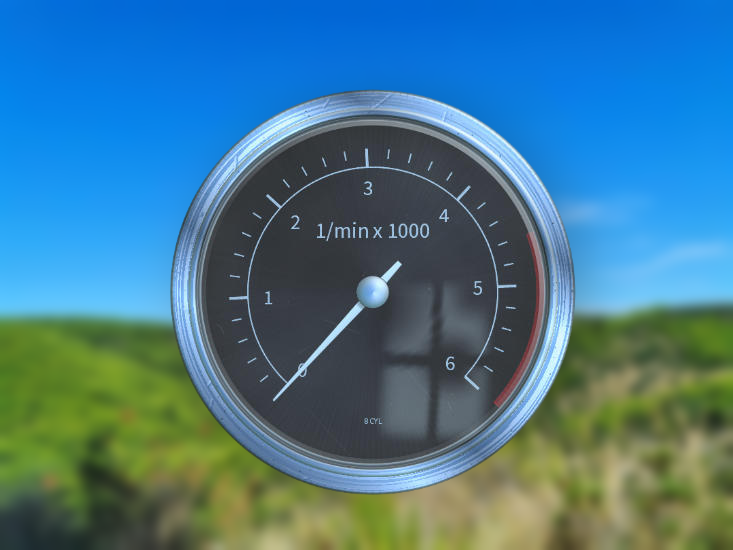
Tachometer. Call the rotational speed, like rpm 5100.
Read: rpm 0
